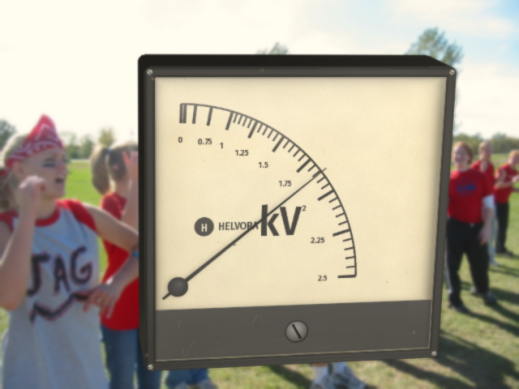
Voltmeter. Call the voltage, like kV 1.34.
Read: kV 1.85
